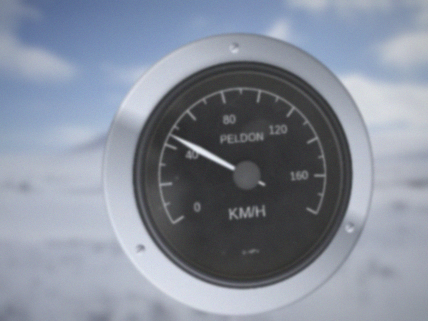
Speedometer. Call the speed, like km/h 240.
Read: km/h 45
